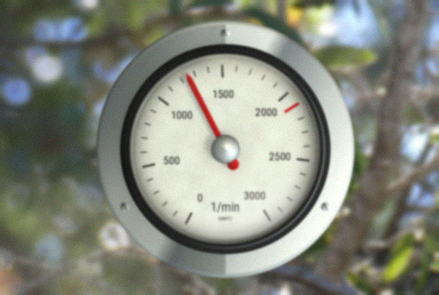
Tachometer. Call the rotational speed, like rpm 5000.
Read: rpm 1250
